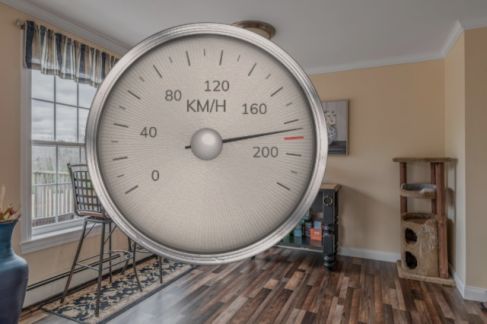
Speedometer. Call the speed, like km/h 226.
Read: km/h 185
